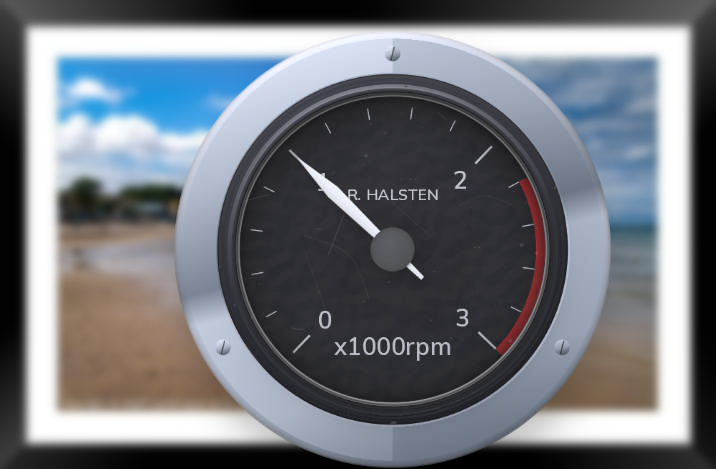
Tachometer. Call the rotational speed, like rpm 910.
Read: rpm 1000
